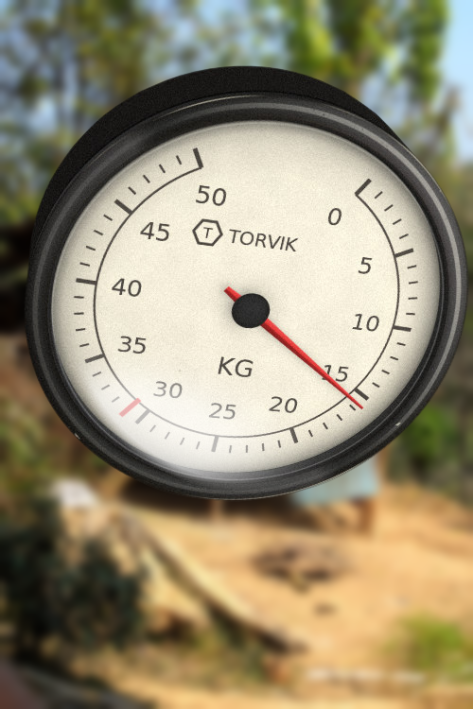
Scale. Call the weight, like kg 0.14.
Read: kg 15.5
